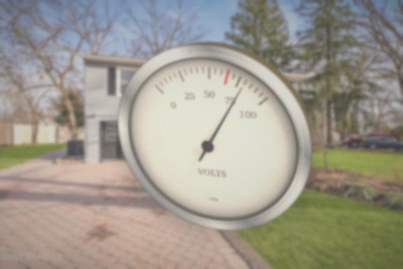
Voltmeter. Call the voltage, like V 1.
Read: V 80
